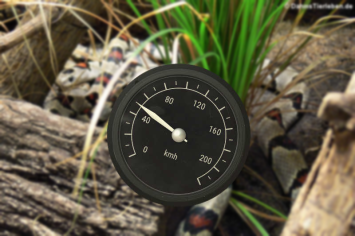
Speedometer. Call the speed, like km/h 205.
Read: km/h 50
